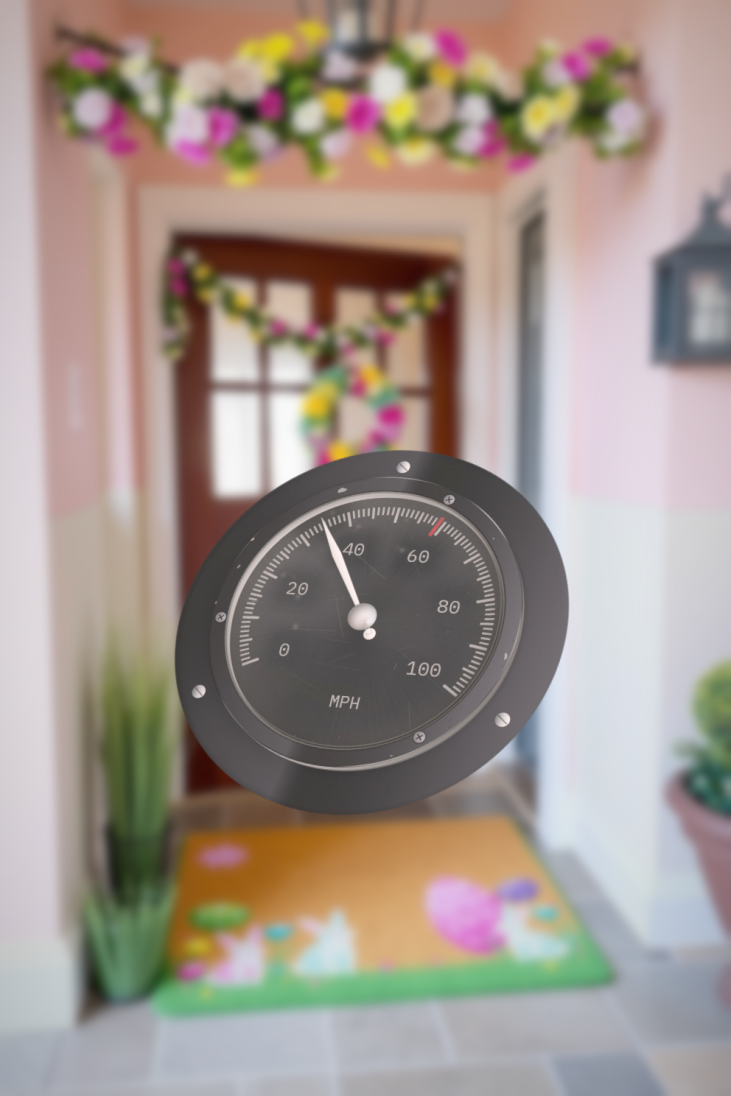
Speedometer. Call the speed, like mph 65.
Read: mph 35
